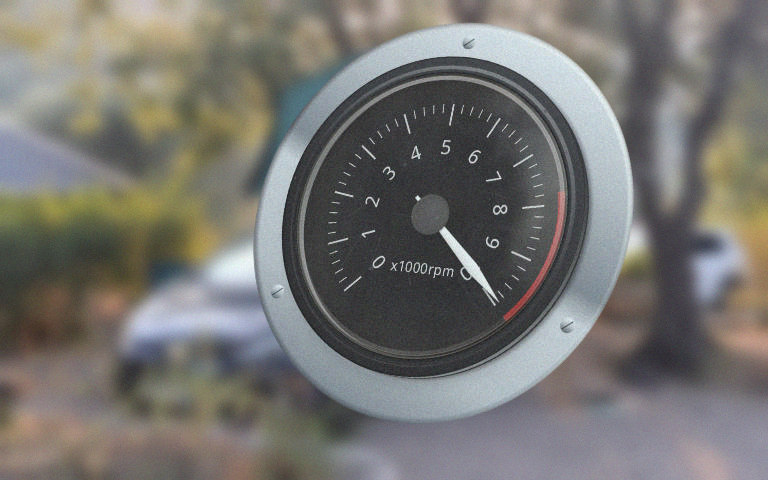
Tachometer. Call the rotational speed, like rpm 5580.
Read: rpm 9900
